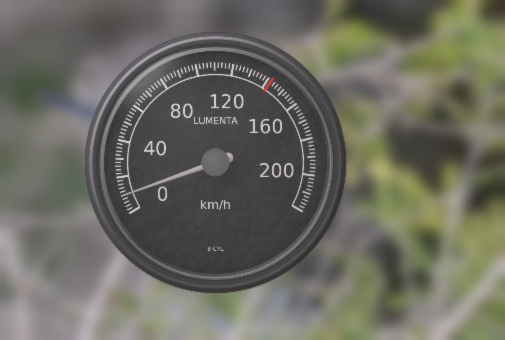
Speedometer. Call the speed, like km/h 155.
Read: km/h 10
